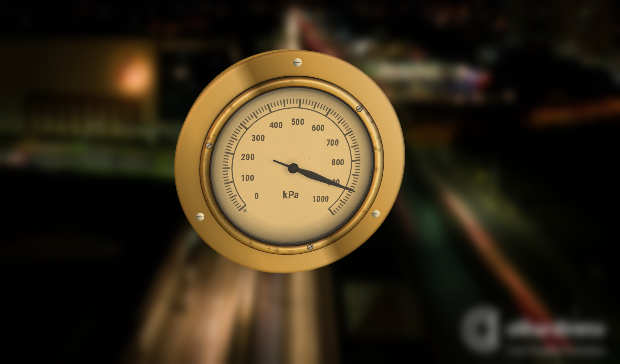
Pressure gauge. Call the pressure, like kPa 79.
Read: kPa 900
